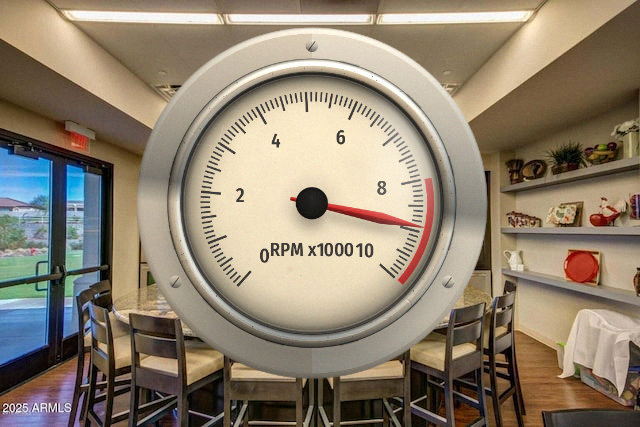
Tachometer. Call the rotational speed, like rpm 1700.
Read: rpm 8900
